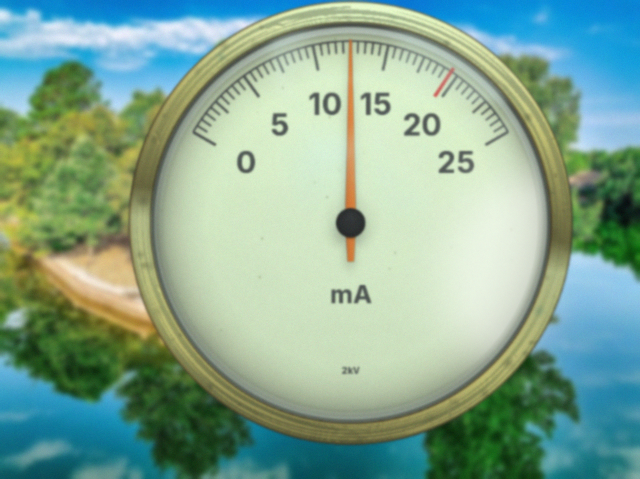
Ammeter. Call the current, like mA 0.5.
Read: mA 12.5
